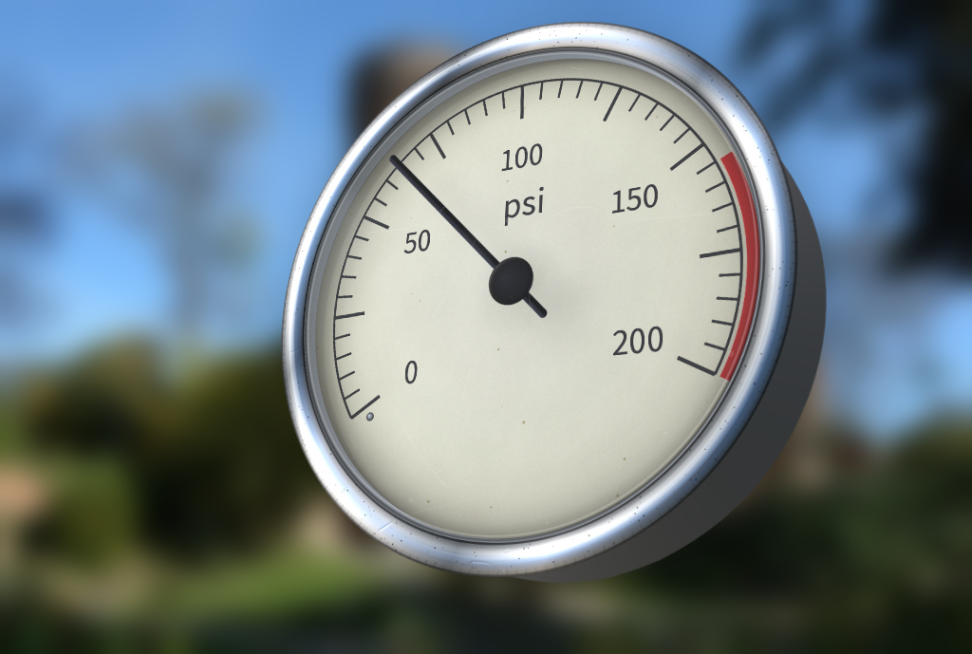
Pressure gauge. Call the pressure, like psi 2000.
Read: psi 65
